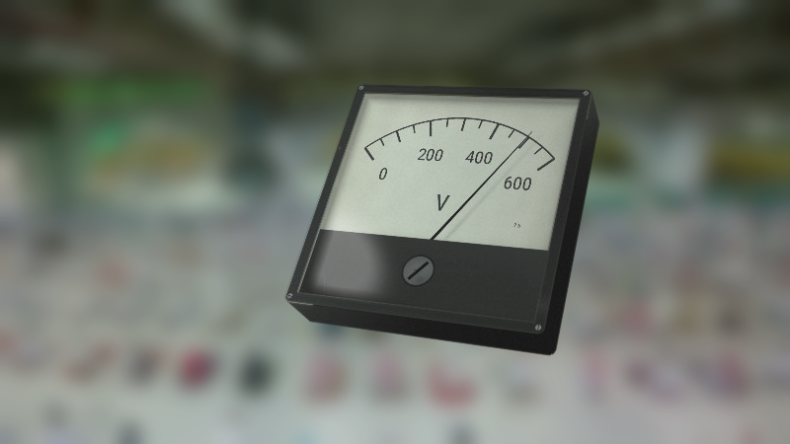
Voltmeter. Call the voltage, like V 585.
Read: V 500
